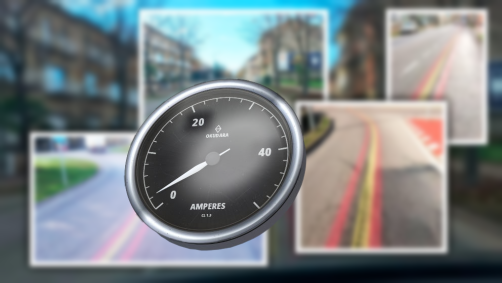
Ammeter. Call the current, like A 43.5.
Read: A 2
